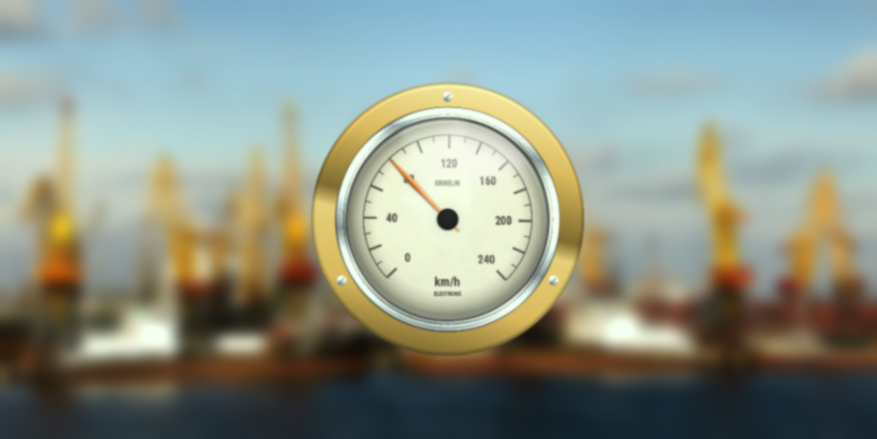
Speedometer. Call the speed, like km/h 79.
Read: km/h 80
